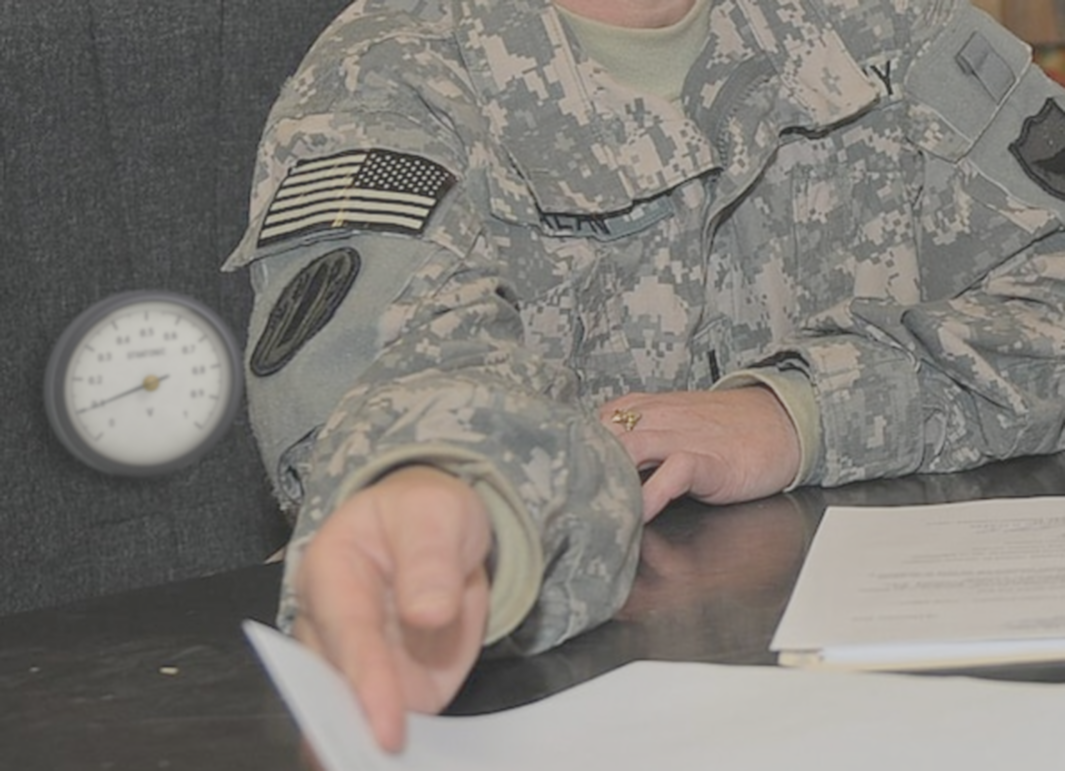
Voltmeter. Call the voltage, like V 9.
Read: V 0.1
